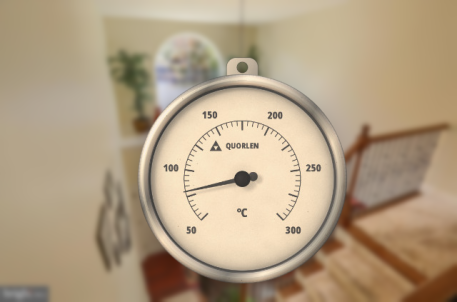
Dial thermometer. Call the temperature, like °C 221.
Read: °C 80
